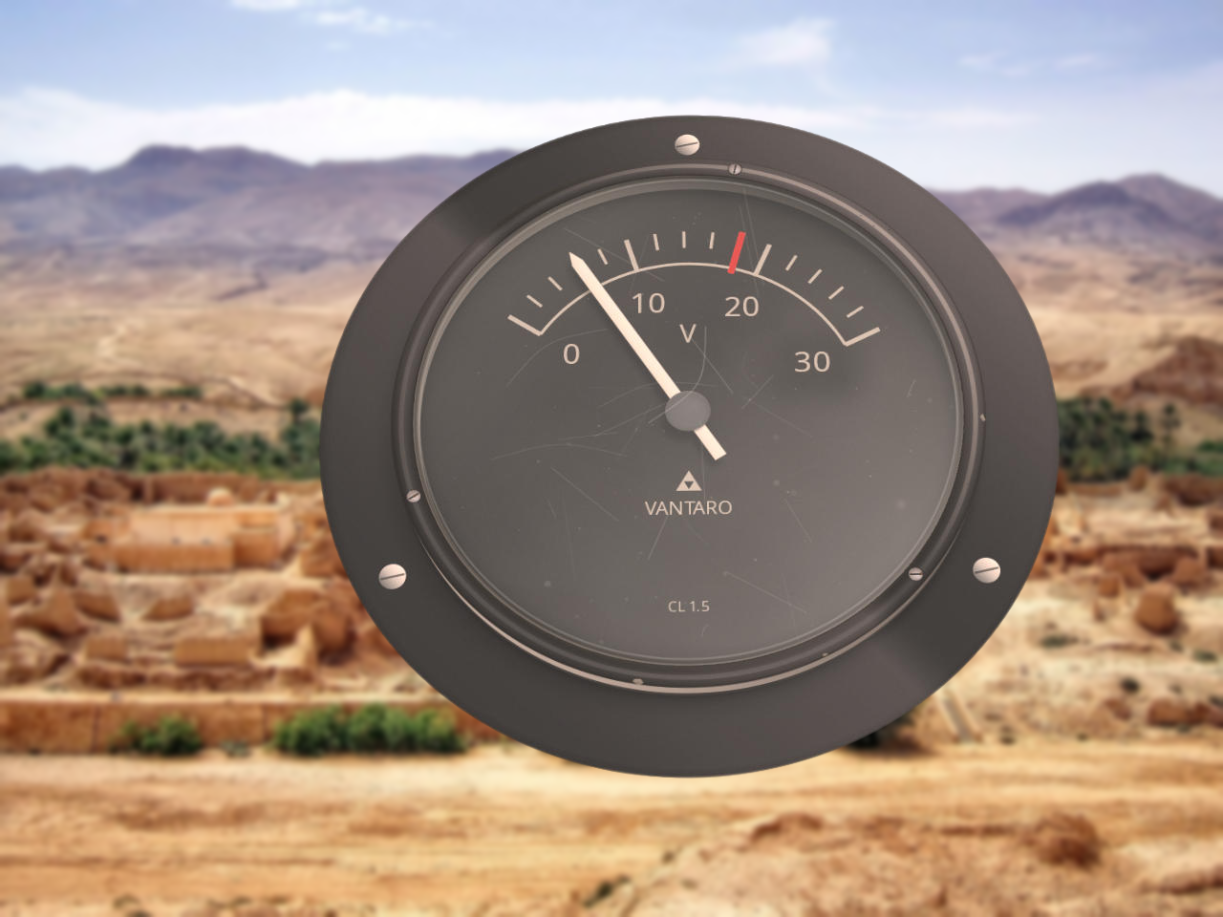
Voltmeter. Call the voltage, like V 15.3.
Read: V 6
